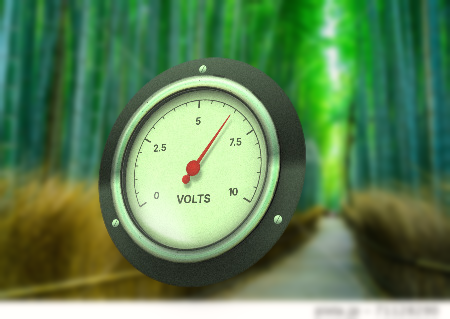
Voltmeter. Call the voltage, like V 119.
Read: V 6.5
